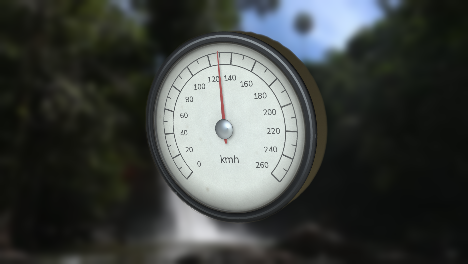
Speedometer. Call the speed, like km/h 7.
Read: km/h 130
